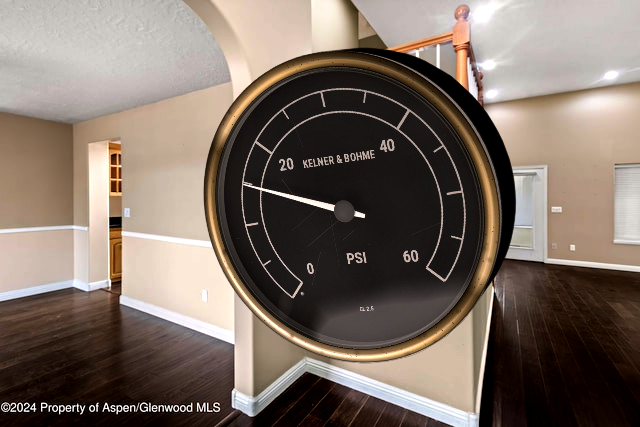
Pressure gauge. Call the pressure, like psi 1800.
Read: psi 15
